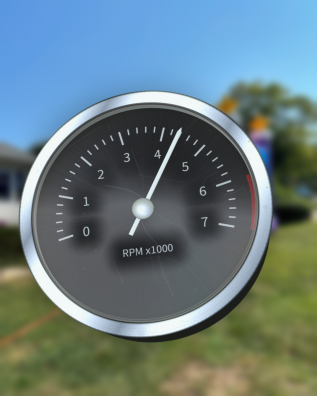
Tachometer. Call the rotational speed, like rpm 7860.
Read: rpm 4400
